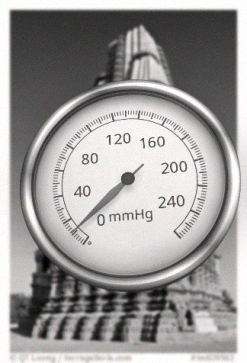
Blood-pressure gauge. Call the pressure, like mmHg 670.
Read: mmHg 10
